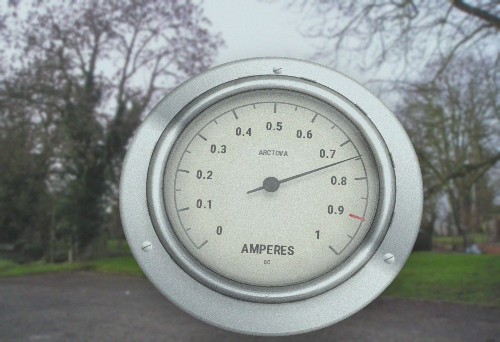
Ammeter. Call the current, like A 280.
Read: A 0.75
